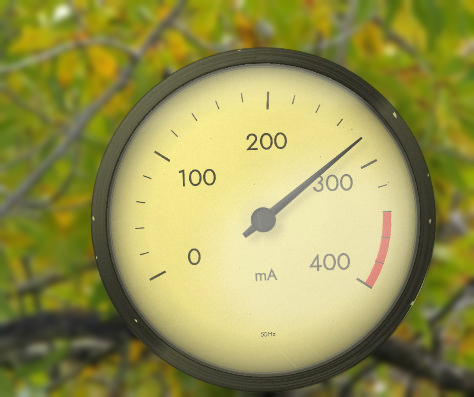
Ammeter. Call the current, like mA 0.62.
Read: mA 280
